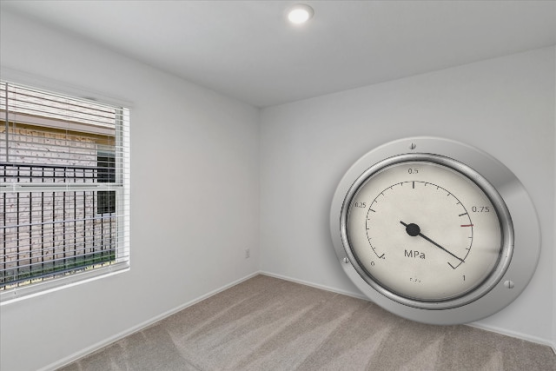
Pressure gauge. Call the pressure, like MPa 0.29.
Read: MPa 0.95
